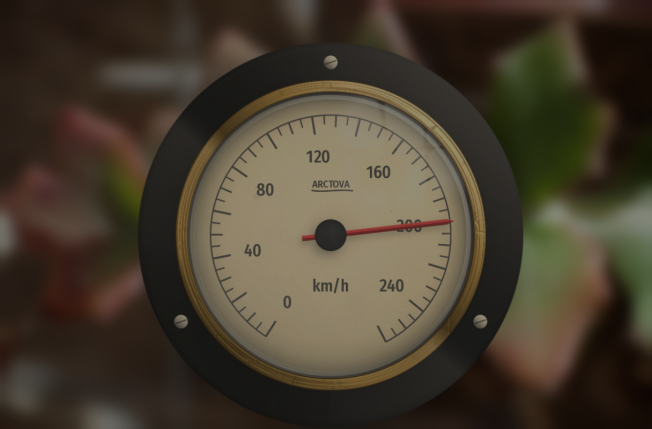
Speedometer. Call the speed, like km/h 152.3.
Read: km/h 200
